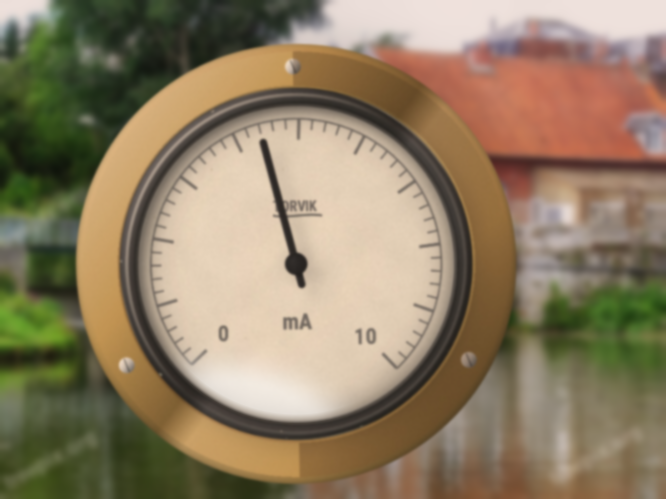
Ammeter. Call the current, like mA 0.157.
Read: mA 4.4
